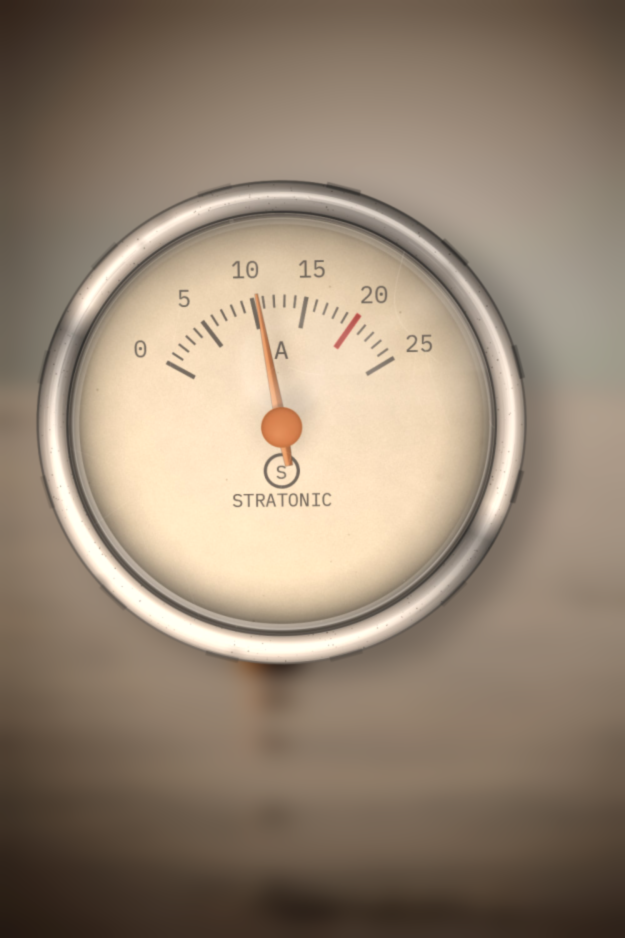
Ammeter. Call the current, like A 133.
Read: A 10.5
